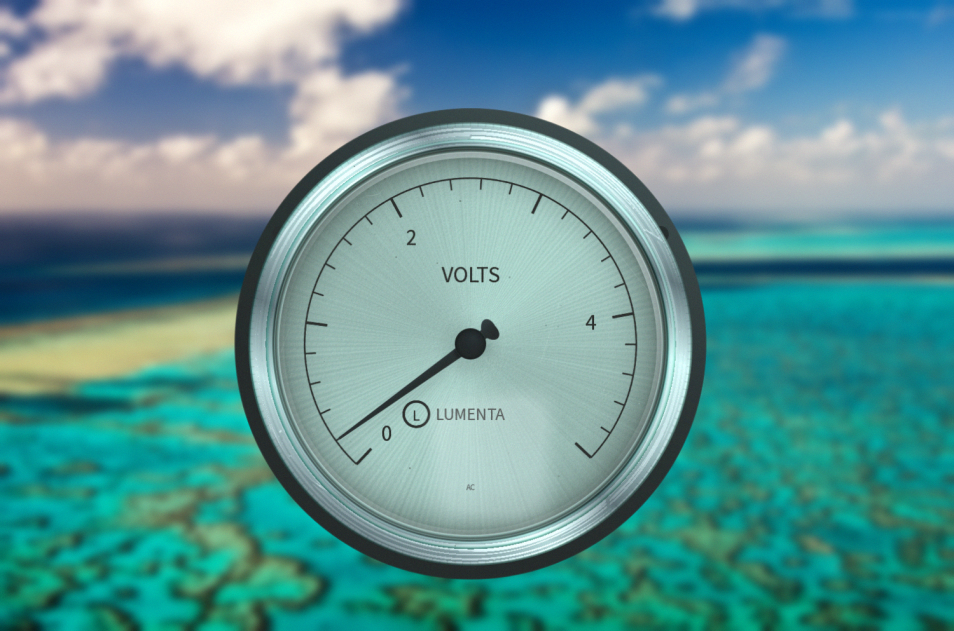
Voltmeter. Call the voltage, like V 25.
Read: V 0.2
